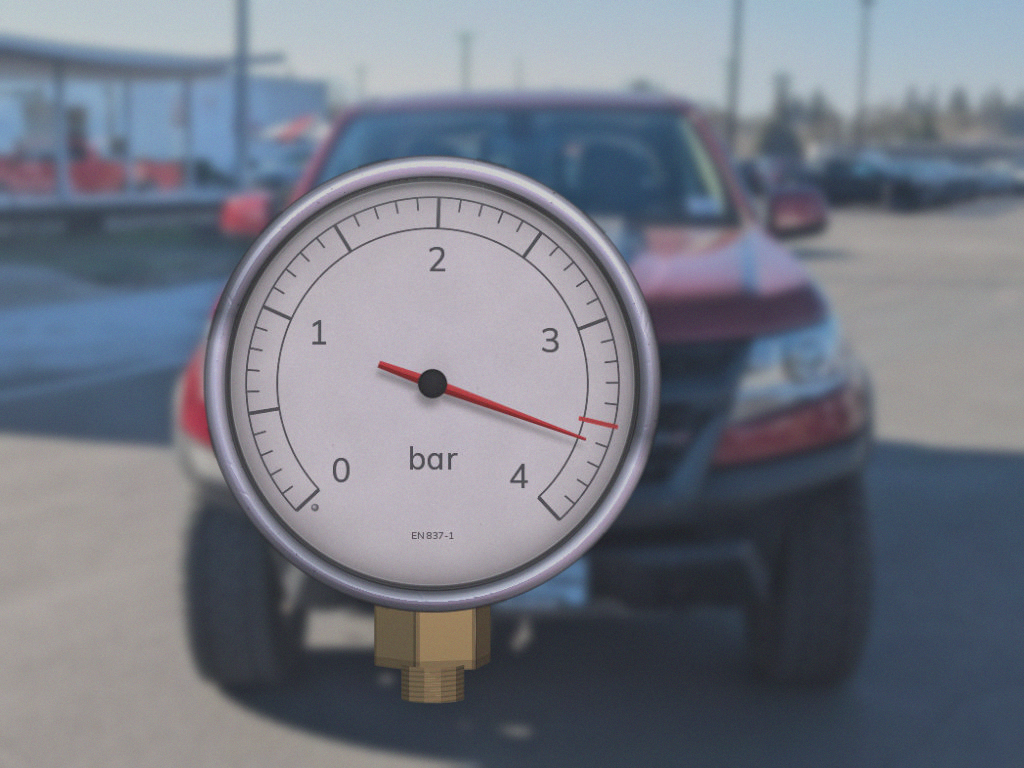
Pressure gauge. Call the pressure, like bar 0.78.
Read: bar 3.6
